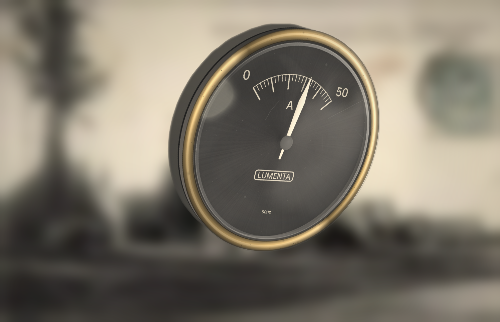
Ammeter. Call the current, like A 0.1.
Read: A 30
